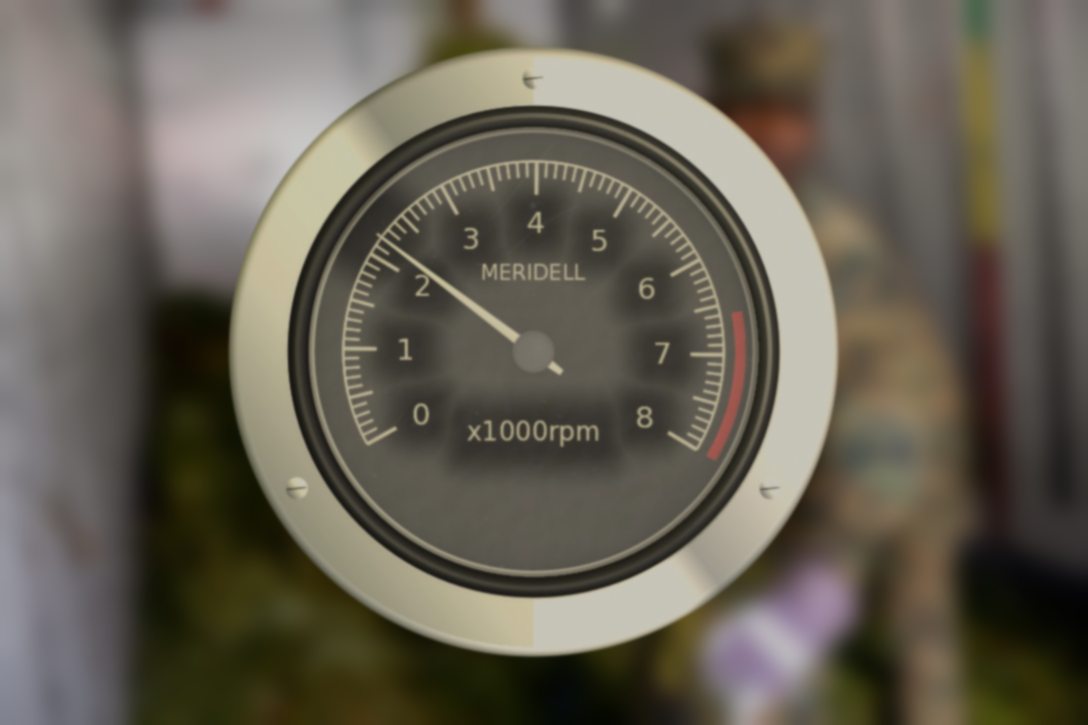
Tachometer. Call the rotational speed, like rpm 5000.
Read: rpm 2200
